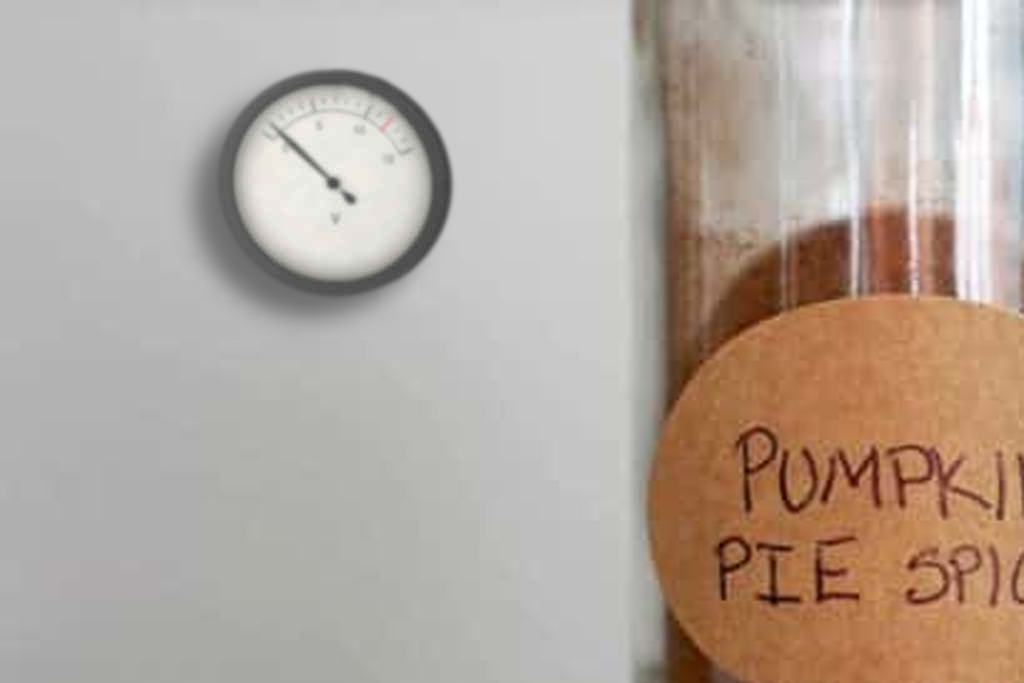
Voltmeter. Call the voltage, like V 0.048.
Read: V 1
